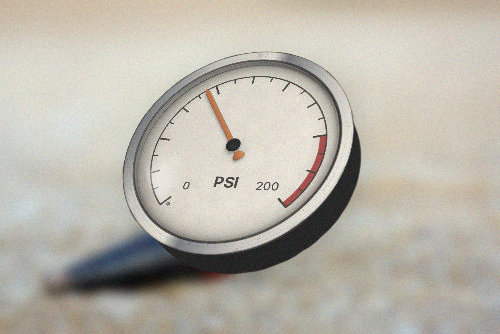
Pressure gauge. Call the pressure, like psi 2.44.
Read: psi 75
